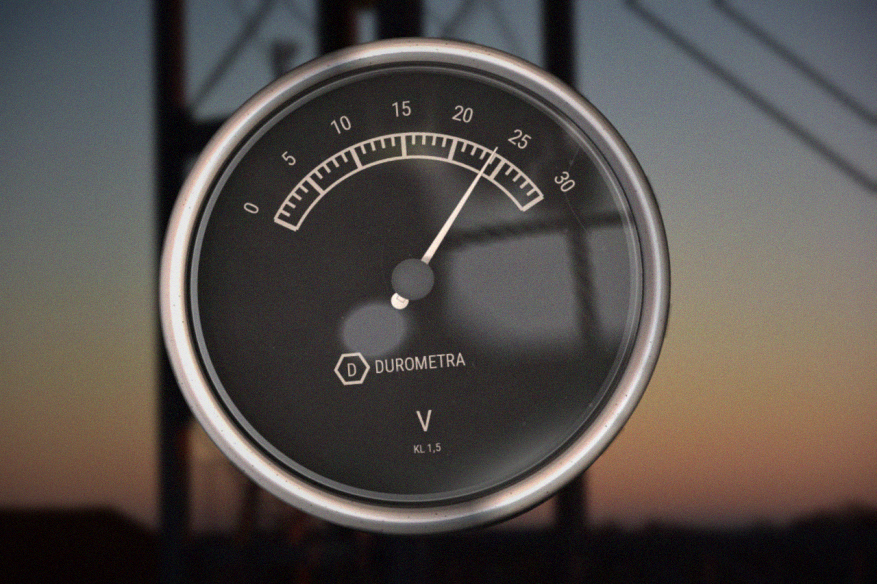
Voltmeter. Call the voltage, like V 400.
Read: V 24
